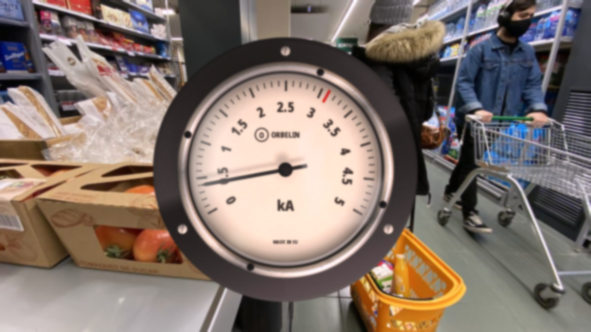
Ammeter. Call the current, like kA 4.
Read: kA 0.4
